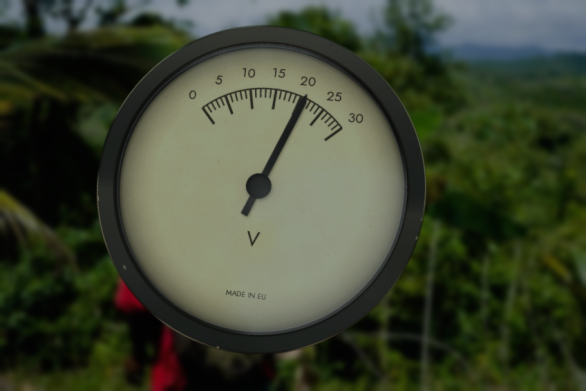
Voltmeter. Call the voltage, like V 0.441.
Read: V 21
